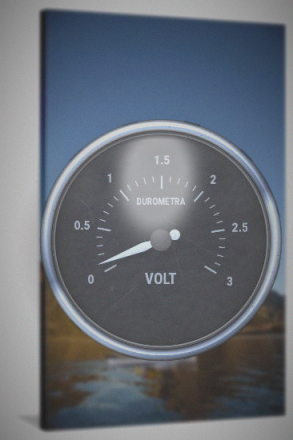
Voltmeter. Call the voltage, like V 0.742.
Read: V 0.1
